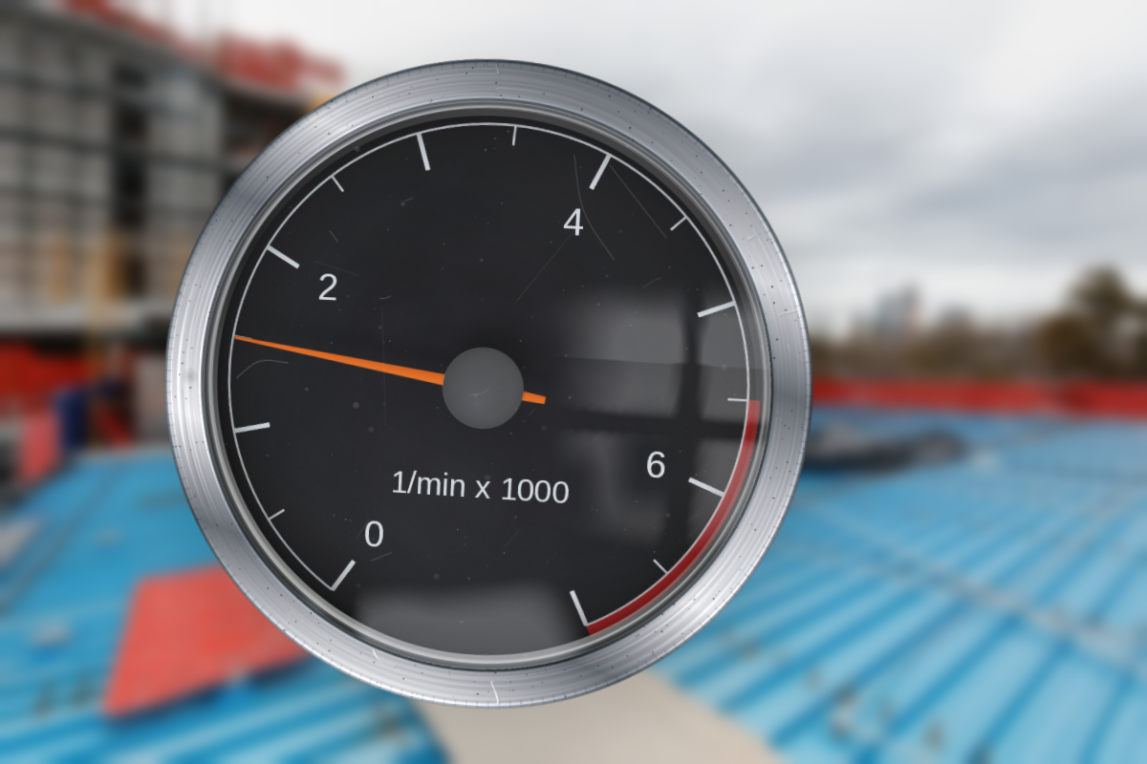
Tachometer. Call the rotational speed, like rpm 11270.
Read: rpm 1500
